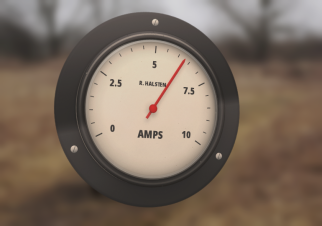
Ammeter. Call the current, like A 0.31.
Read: A 6.25
